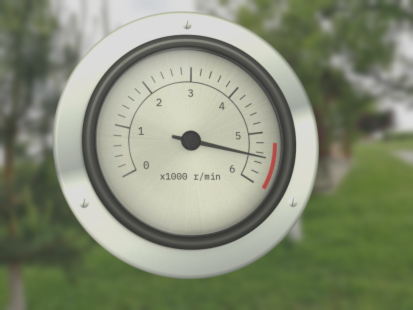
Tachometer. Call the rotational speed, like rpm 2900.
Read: rpm 5500
